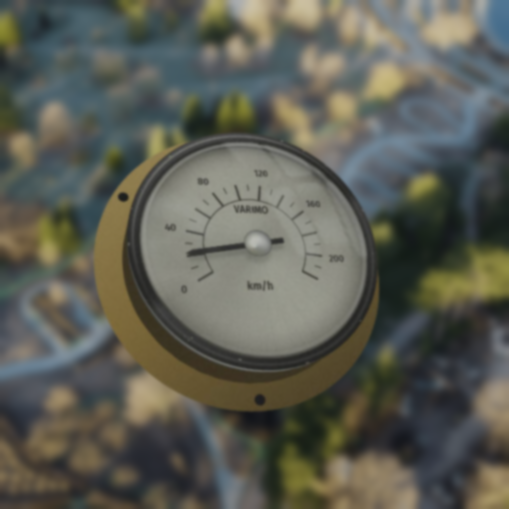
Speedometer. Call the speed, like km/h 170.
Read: km/h 20
